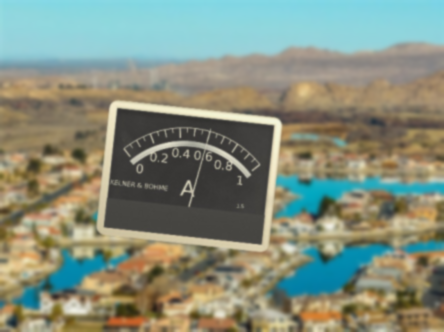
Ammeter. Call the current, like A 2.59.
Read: A 0.6
